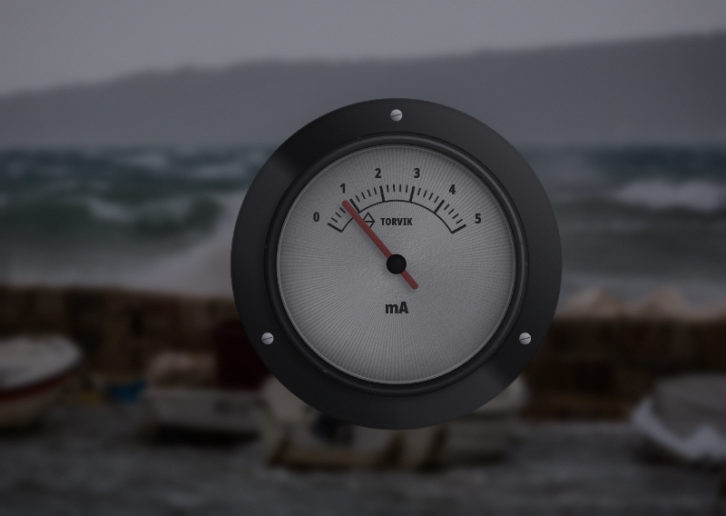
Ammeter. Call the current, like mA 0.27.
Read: mA 0.8
